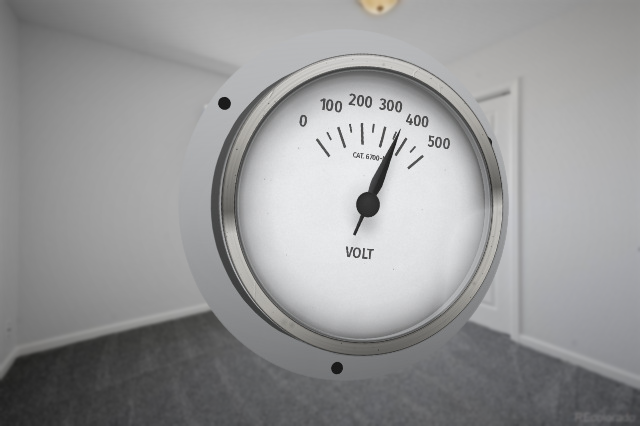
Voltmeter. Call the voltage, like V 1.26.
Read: V 350
